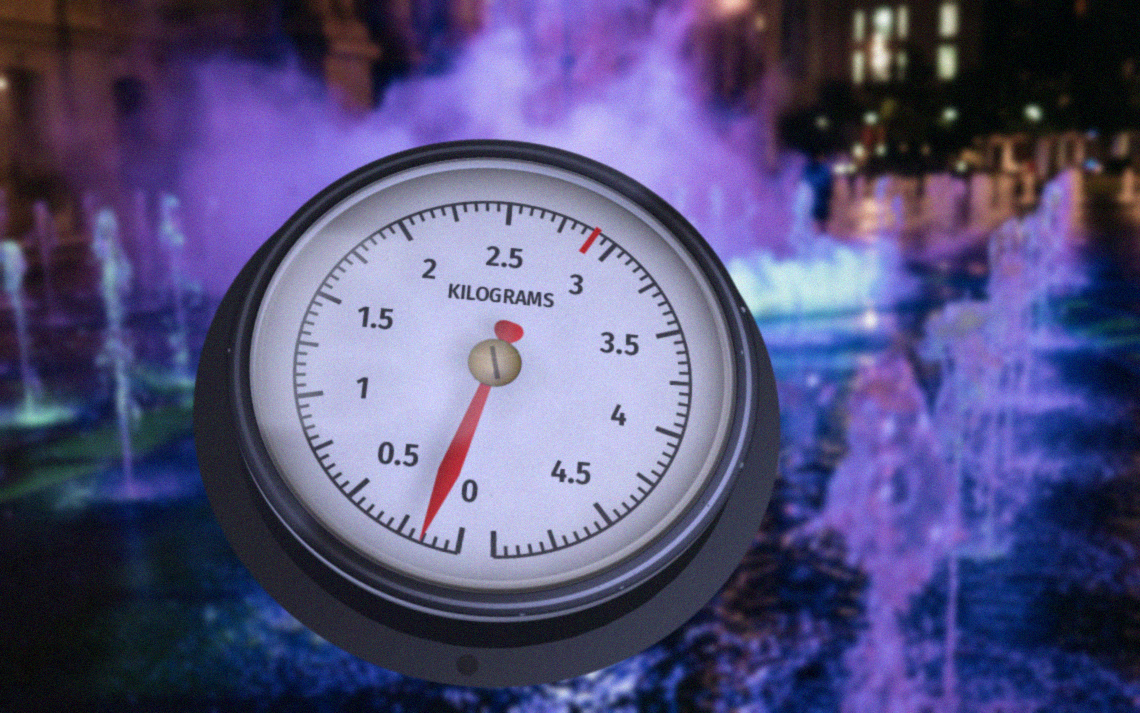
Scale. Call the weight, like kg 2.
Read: kg 0.15
